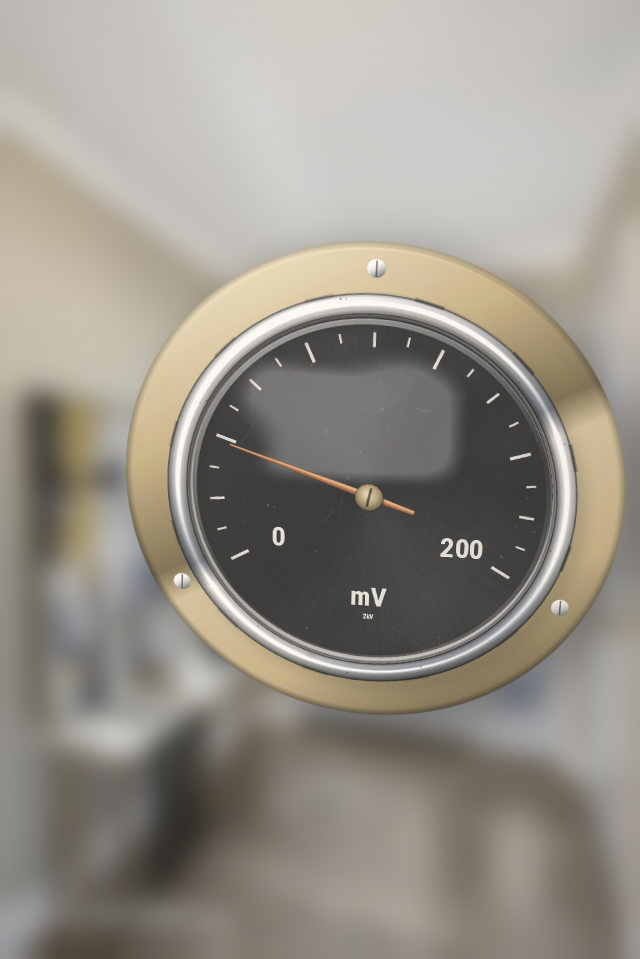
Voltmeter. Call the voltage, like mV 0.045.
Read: mV 40
